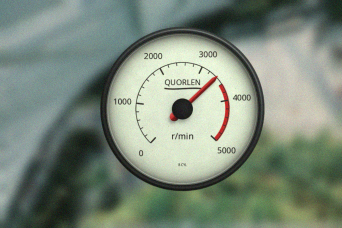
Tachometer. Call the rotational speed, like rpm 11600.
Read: rpm 3400
